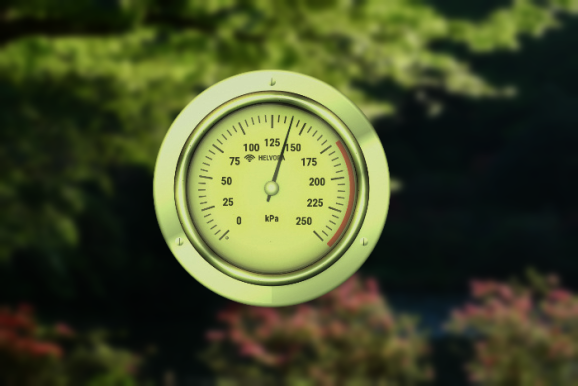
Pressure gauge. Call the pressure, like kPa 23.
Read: kPa 140
